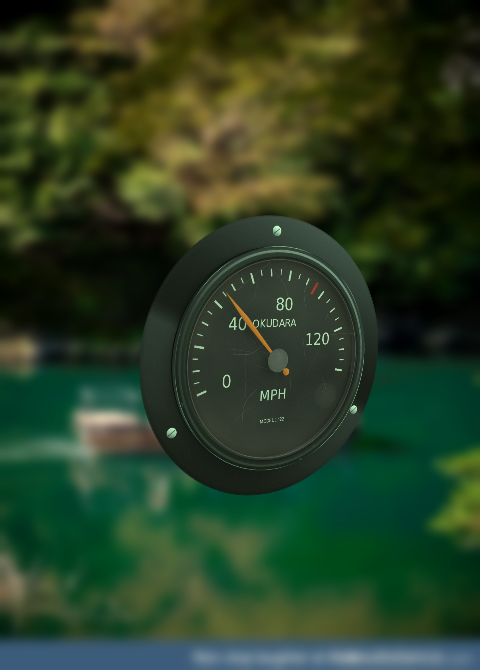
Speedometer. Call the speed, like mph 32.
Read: mph 45
